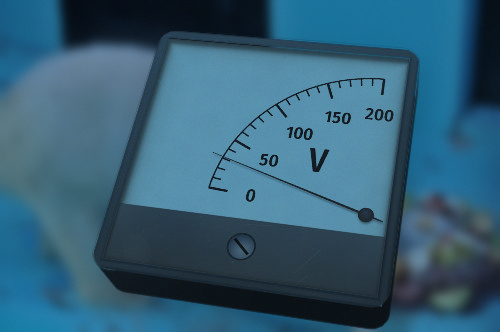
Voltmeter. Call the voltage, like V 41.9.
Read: V 30
